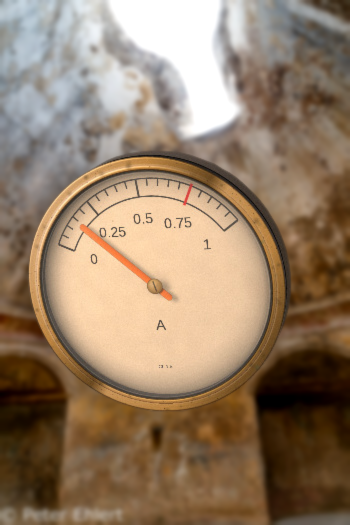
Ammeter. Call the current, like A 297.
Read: A 0.15
